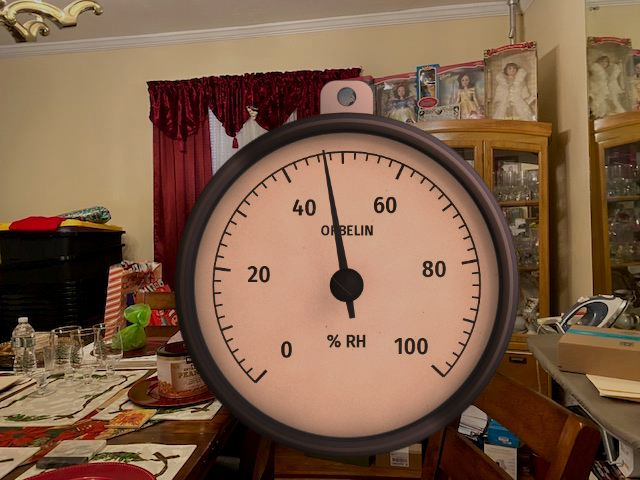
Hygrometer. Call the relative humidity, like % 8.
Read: % 47
